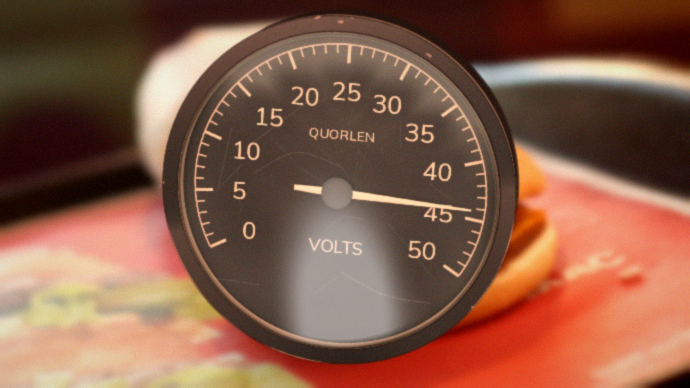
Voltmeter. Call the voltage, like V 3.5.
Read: V 44
